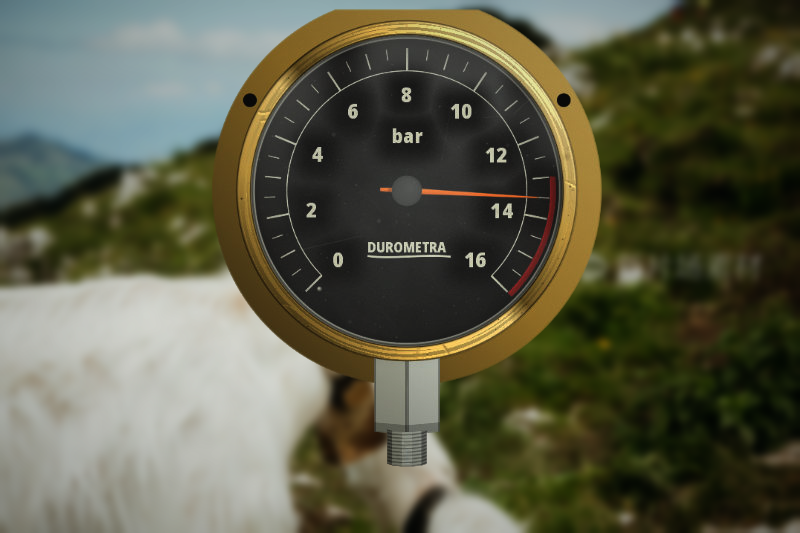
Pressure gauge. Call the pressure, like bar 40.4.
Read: bar 13.5
